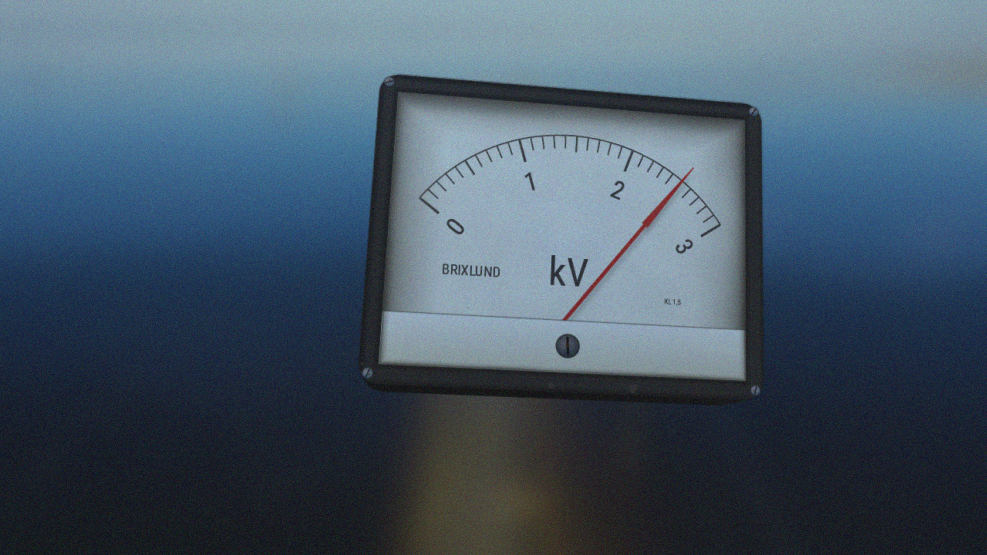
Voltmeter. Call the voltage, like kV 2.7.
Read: kV 2.5
